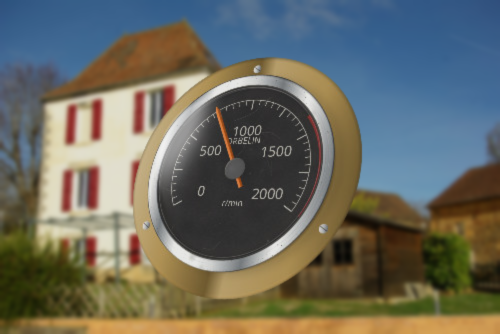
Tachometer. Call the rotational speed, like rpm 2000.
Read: rpm 750
